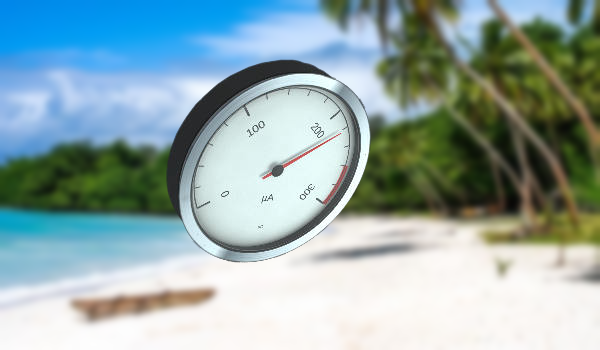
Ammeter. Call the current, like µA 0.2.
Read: µA 220
